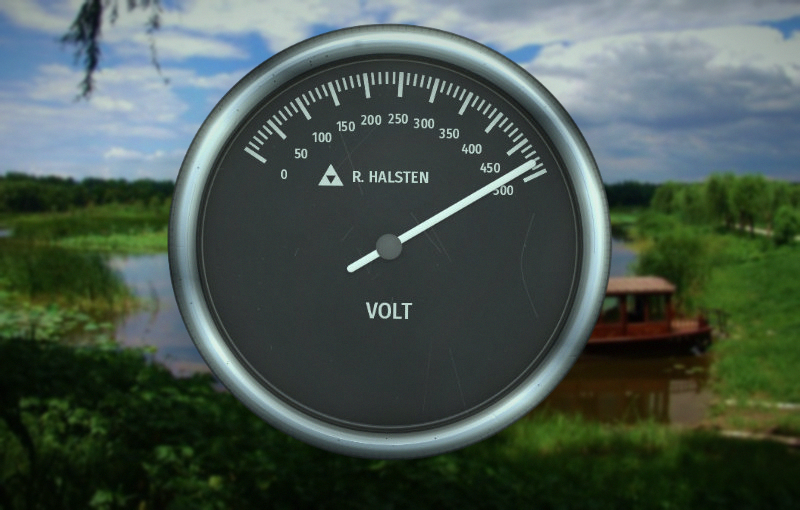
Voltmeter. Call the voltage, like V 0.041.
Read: V 480
